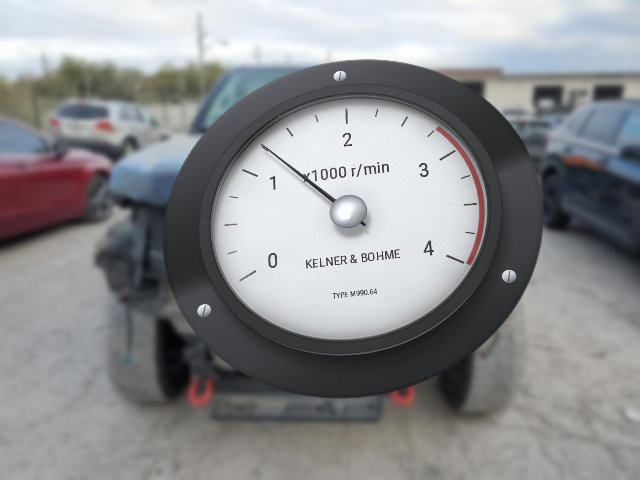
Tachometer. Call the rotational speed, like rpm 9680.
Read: rpm 1250
